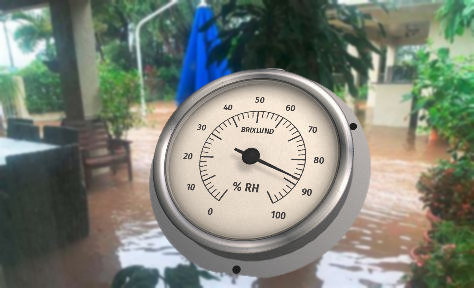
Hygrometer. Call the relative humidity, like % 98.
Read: % 88
